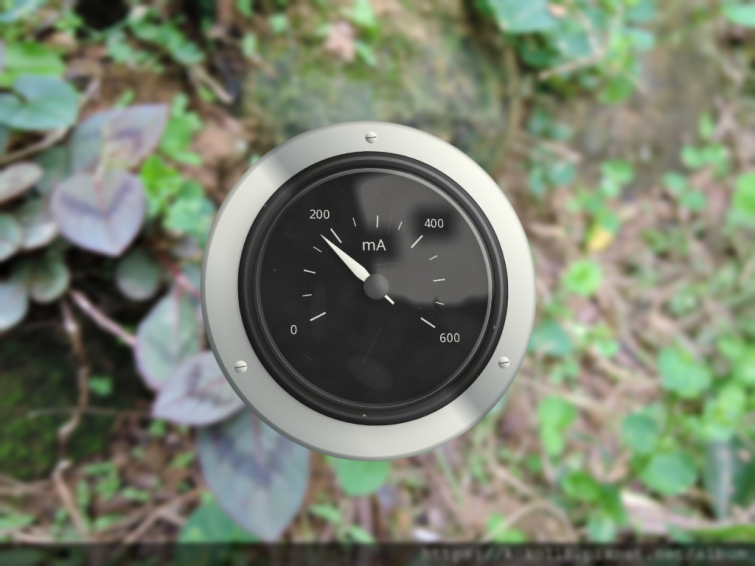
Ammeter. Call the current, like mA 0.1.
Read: mA 175
